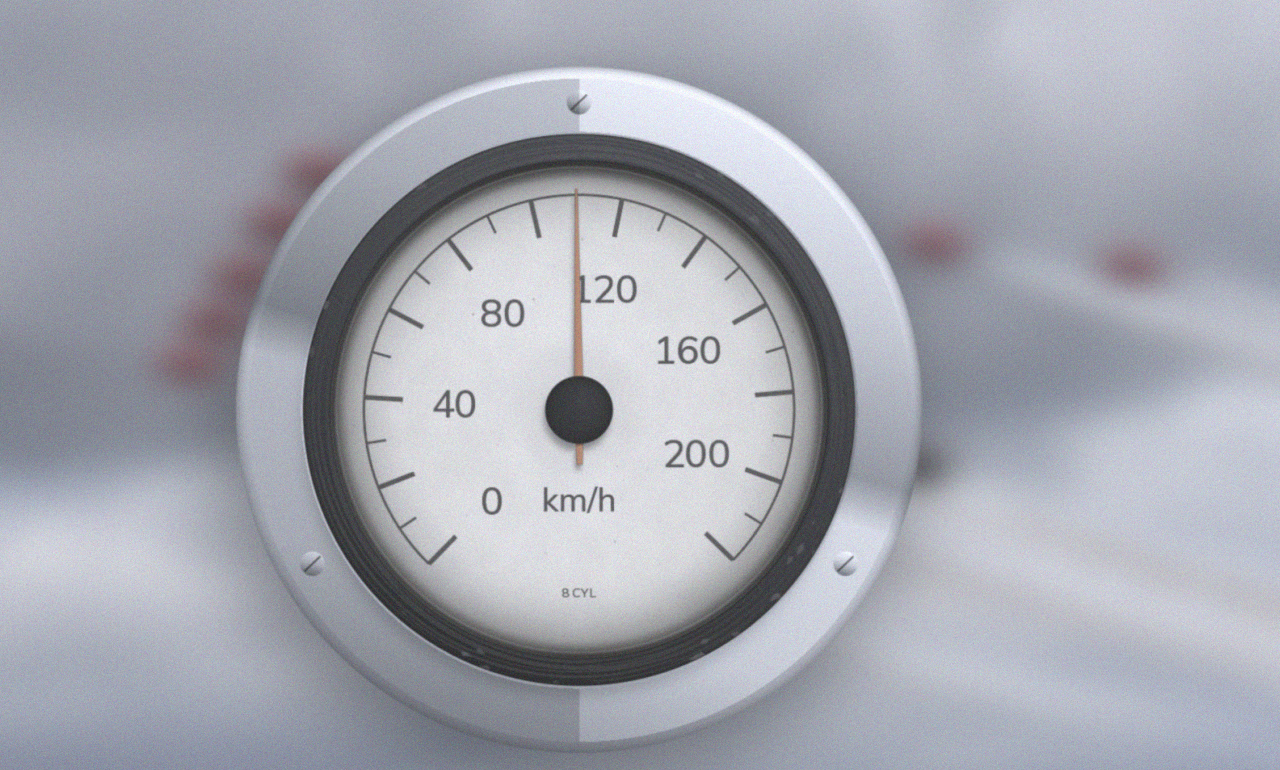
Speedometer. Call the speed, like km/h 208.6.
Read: km/h 110
